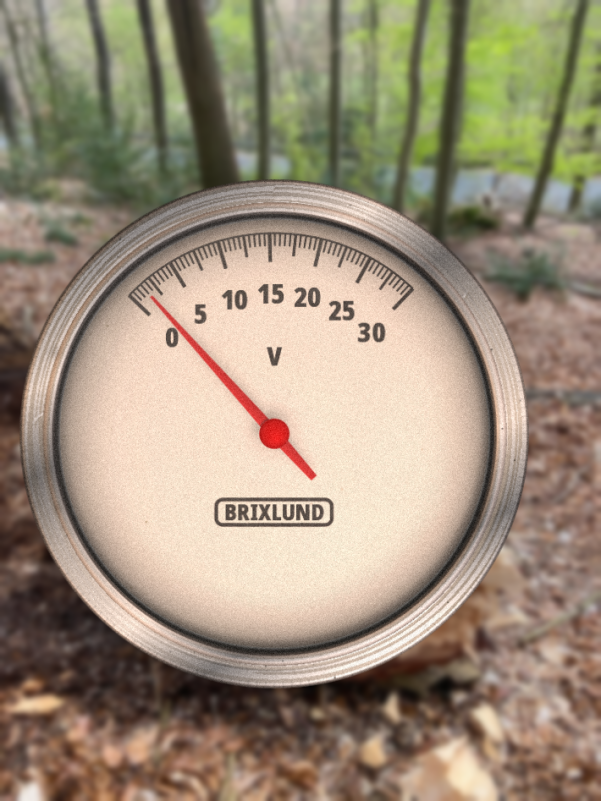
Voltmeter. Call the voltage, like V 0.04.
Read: V 1.5
